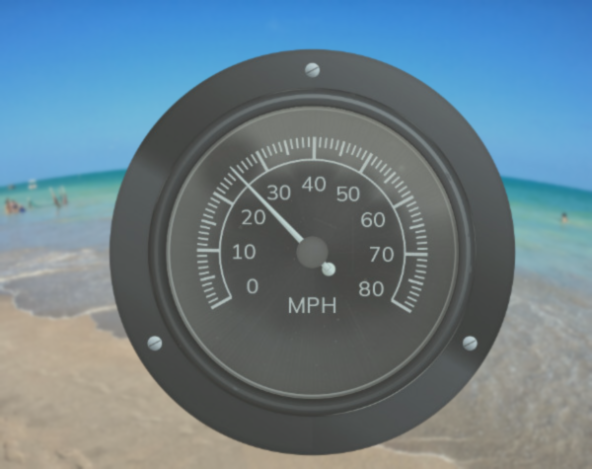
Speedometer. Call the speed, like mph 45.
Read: mph 25
